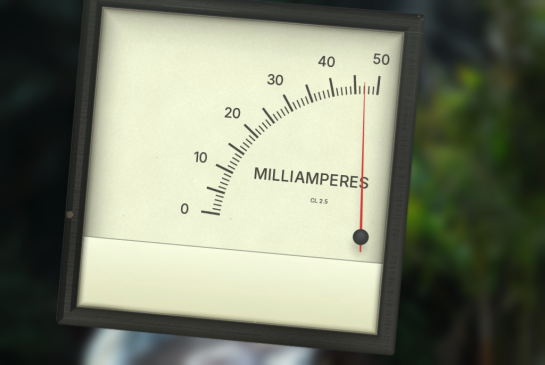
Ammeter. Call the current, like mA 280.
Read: mA 47
